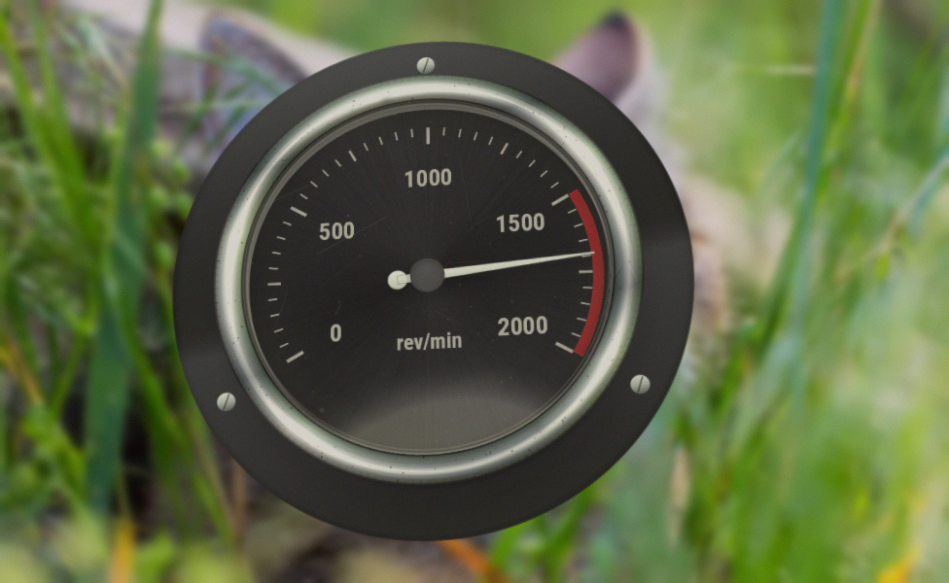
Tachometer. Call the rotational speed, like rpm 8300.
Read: rpm 1700
